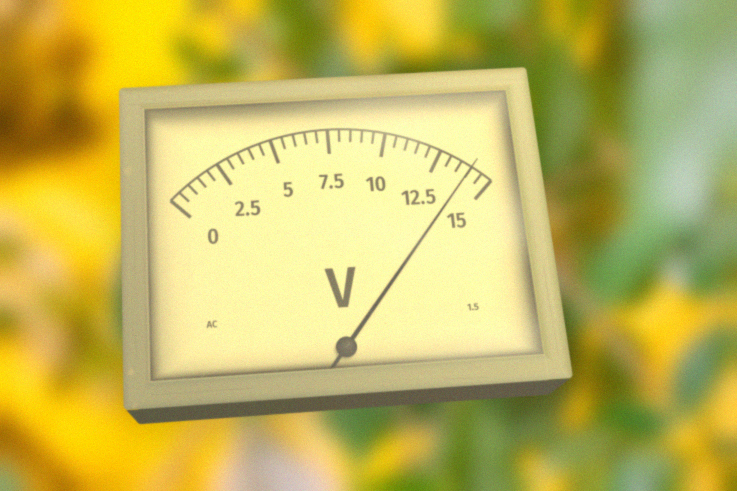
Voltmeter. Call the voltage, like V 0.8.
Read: V 14
